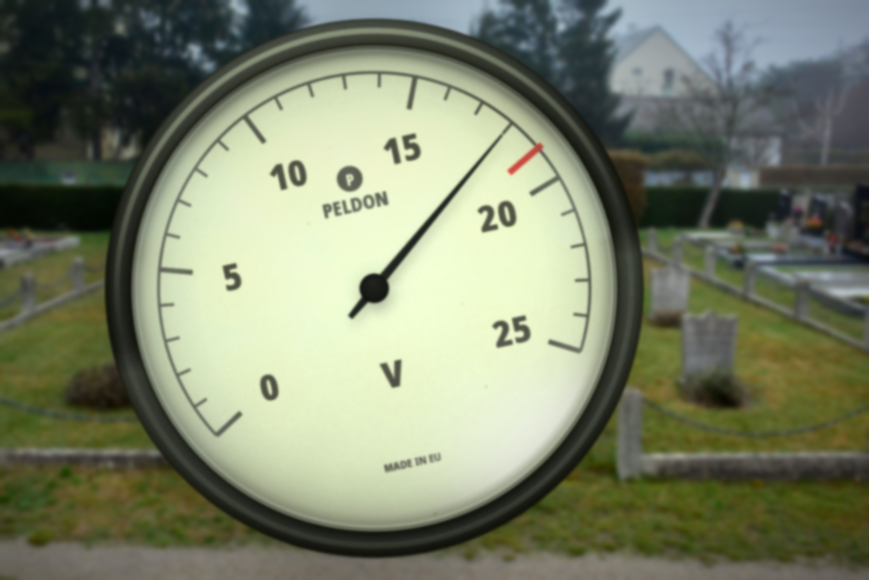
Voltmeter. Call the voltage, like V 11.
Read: V 18
